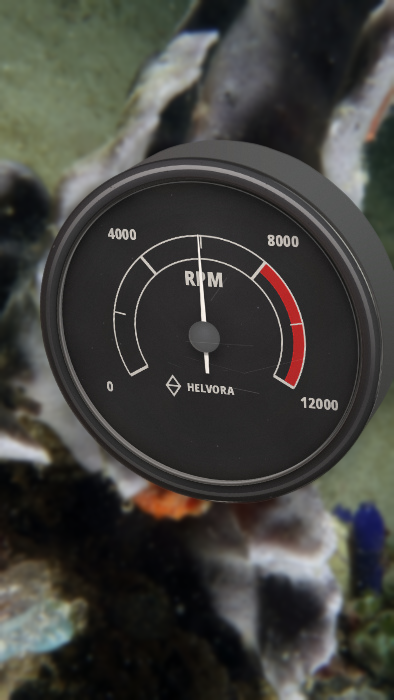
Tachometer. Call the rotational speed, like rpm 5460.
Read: rpm 6000
